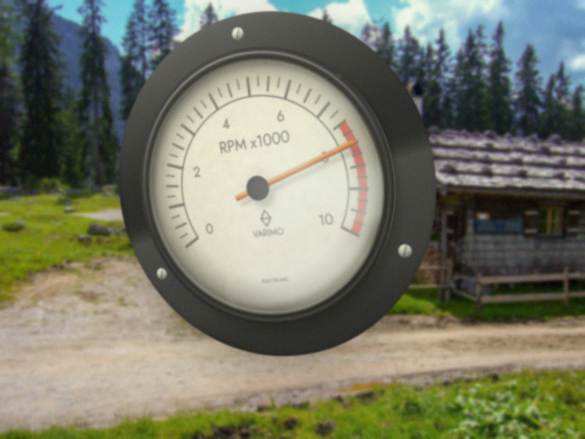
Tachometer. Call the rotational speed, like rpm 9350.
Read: rpm 8000
